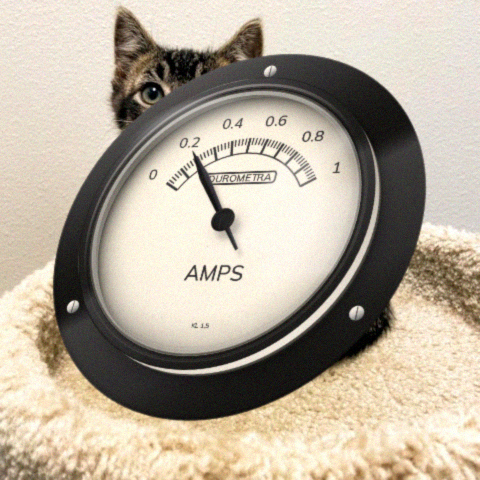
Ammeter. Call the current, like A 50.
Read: A 0.2
